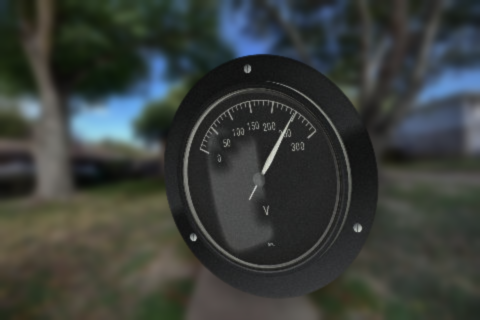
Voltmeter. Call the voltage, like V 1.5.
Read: V 250
